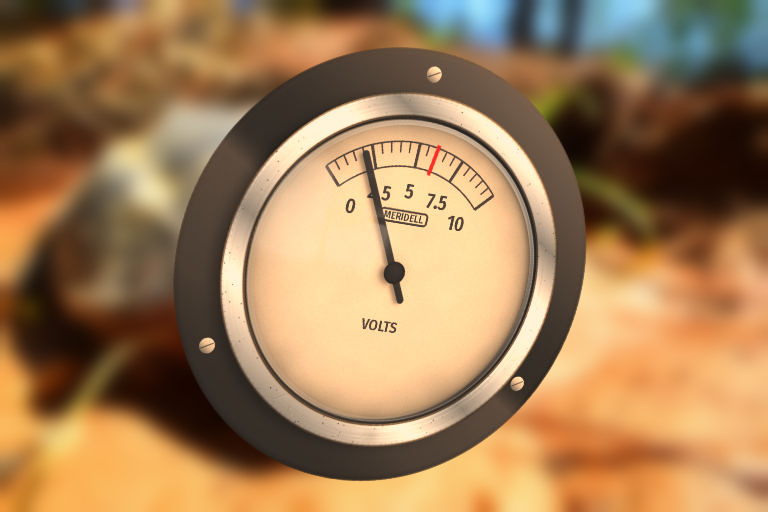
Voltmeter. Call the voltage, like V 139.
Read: V 2
